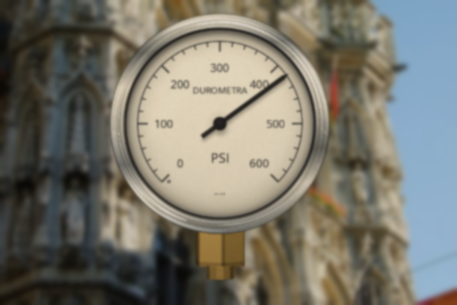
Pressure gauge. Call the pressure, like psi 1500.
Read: psi 420
